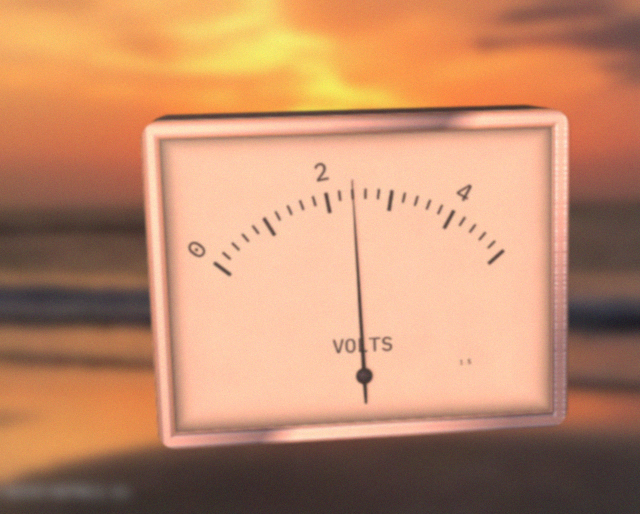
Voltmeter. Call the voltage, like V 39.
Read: V 2.4
